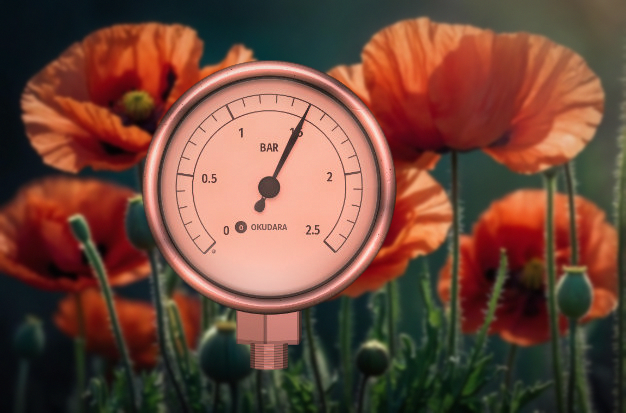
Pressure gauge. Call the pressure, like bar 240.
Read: bar 1.5
